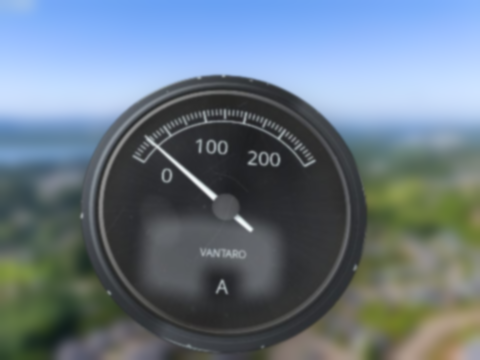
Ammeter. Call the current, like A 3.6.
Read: A 25
